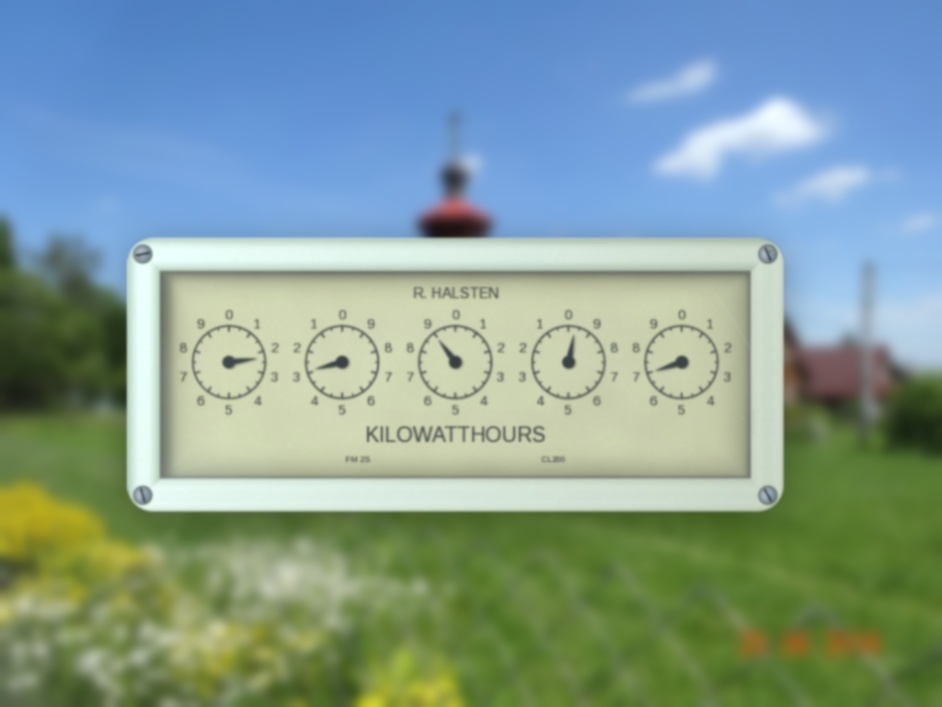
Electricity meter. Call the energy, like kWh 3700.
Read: kWh 22897
